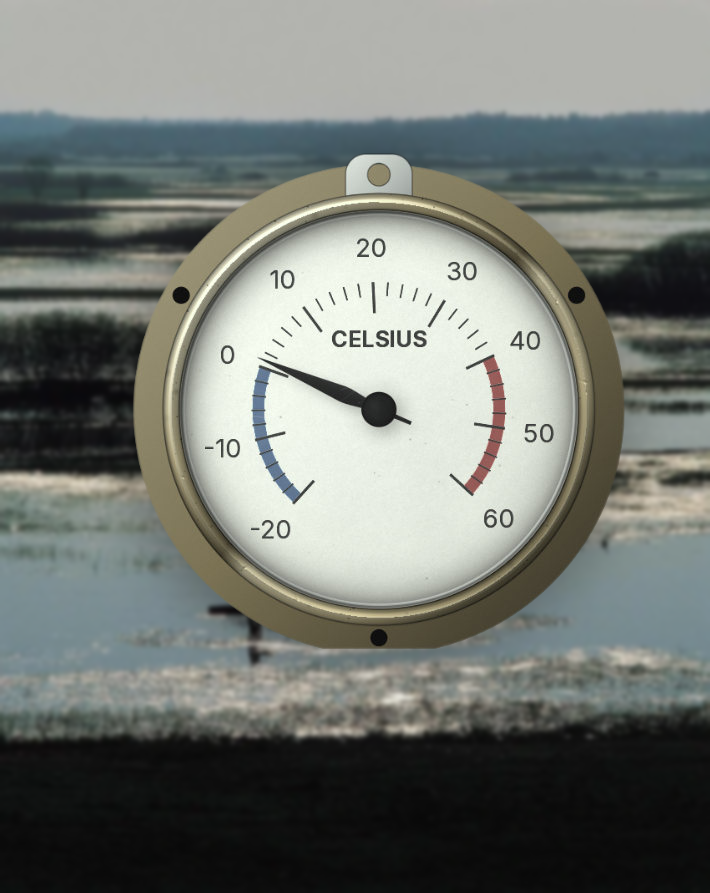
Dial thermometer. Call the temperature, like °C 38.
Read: °C 1
